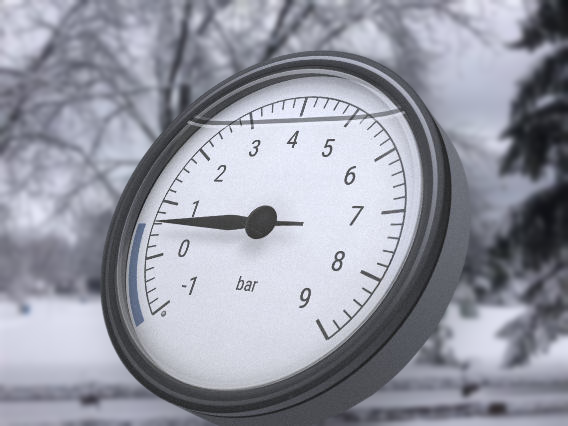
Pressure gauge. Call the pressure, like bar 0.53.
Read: bar 0.6
